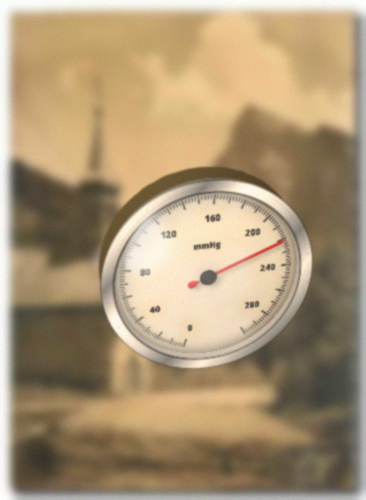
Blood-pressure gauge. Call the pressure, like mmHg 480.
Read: mmHg 220
